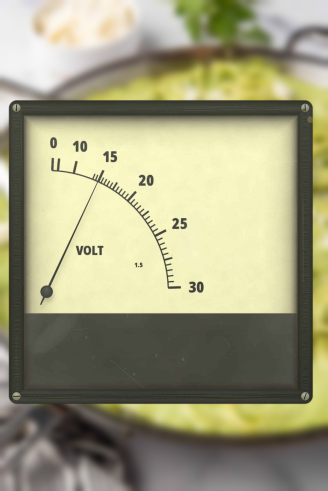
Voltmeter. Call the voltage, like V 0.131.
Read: V 15
